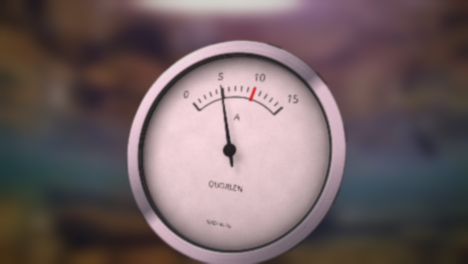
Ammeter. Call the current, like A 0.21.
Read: A 5
